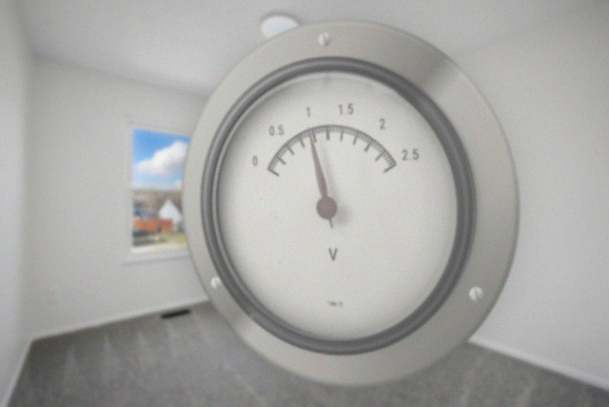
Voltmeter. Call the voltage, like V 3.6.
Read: V 1
